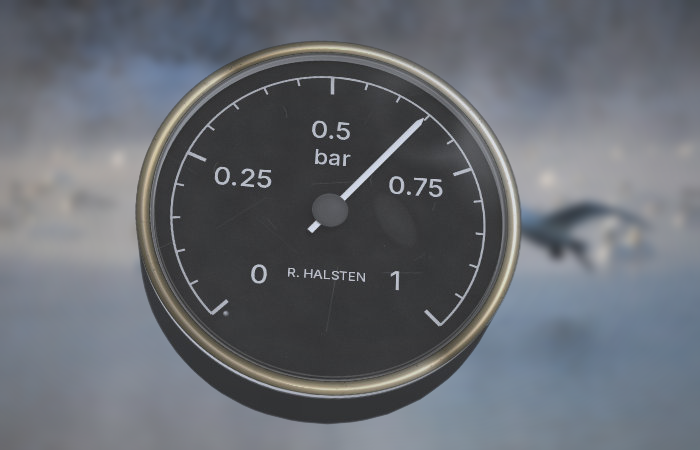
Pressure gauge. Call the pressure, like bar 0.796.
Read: bar 0.65
